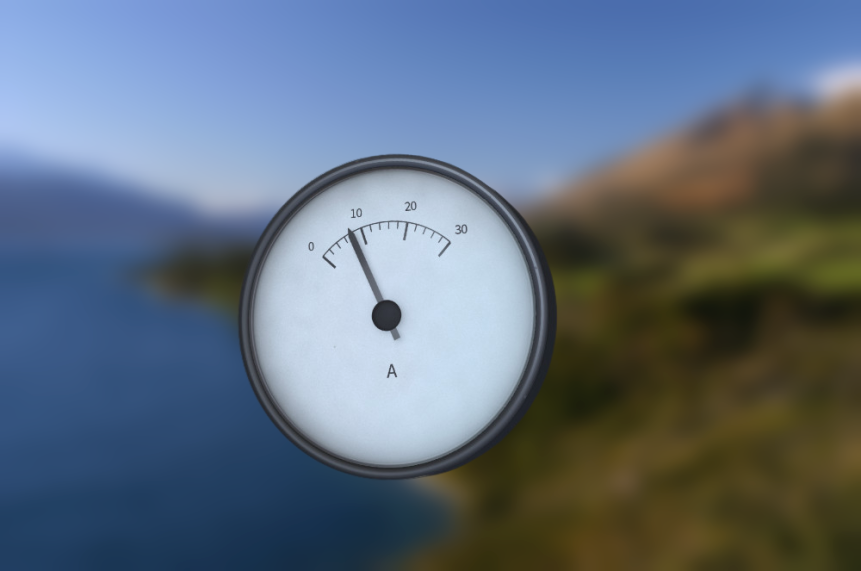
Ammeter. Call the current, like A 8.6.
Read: A 8
